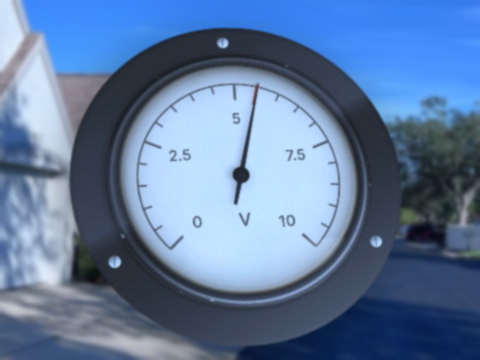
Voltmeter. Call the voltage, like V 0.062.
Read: V 5.5
